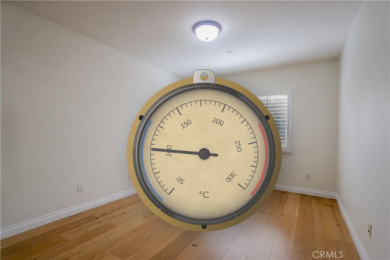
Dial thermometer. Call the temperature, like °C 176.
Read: °C 100
